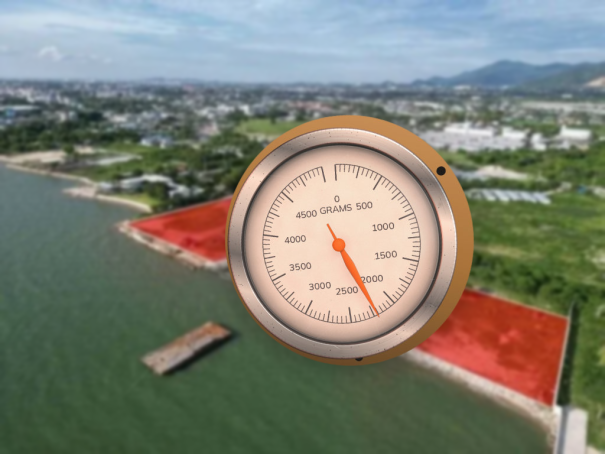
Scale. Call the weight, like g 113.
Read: g 2200
